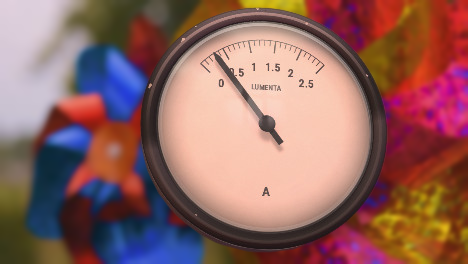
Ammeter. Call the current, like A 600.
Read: A 0.3
